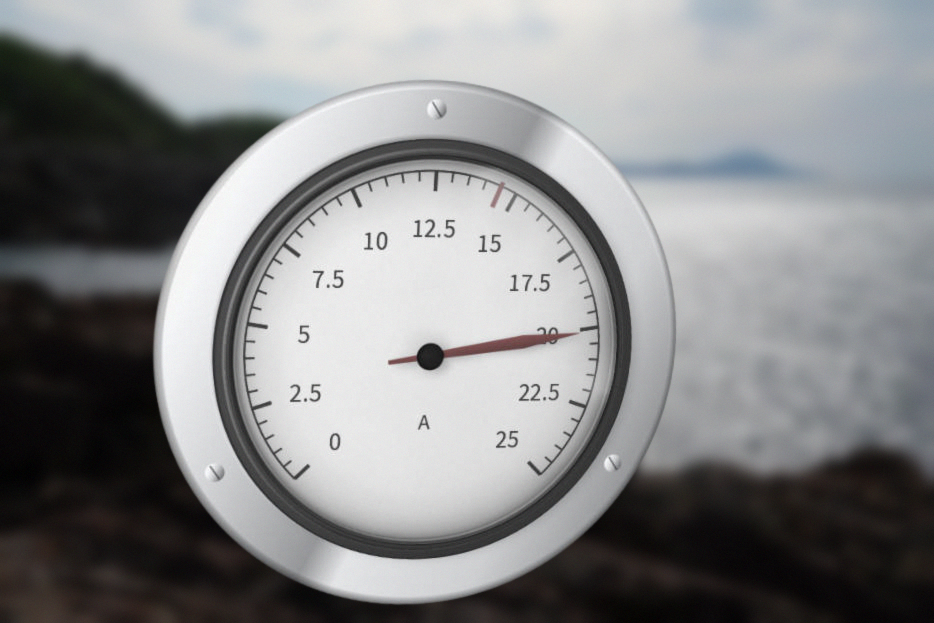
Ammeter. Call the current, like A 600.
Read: A 20
